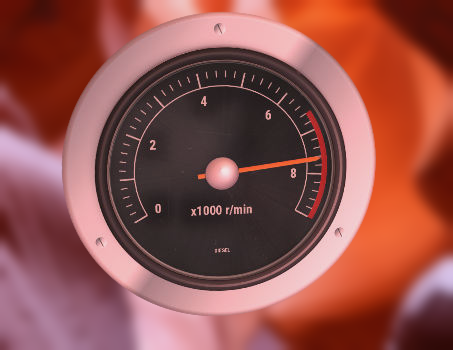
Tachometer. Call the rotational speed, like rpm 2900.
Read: rpm 7600
